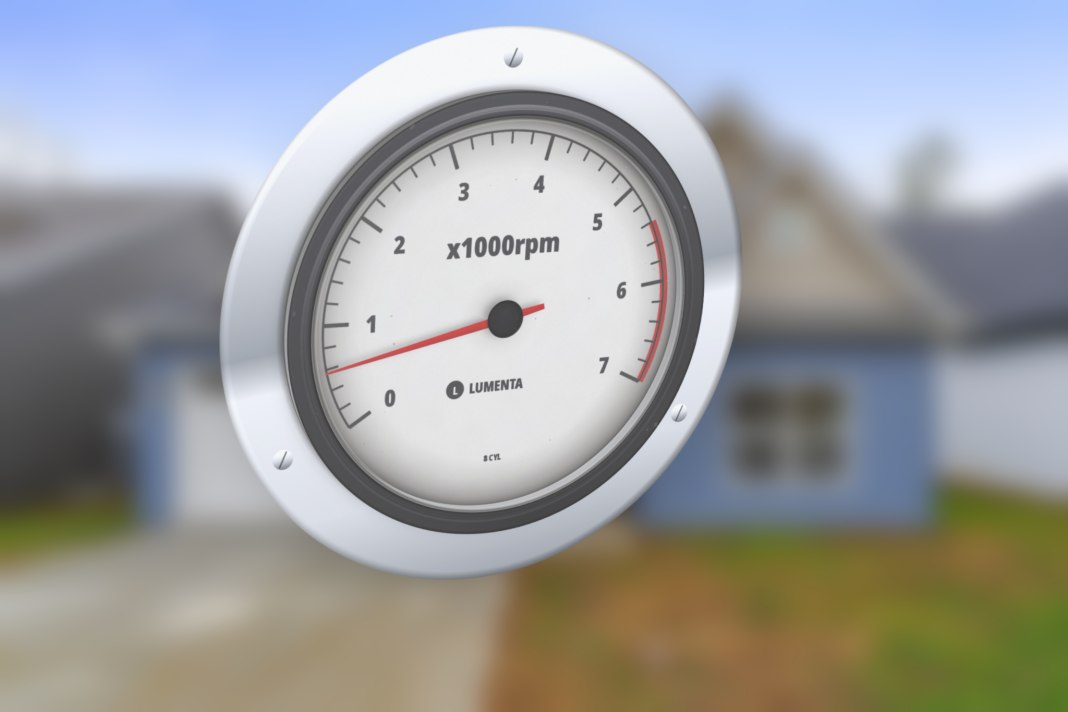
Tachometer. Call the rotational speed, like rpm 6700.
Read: rpm 600
